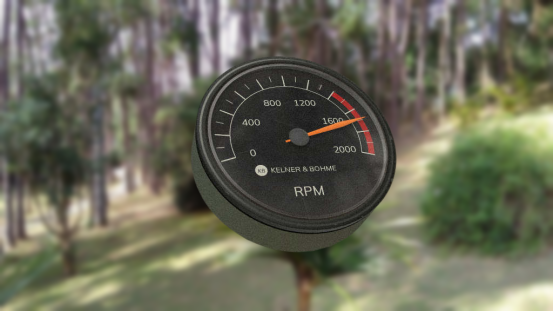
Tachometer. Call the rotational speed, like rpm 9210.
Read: rpm 1700
